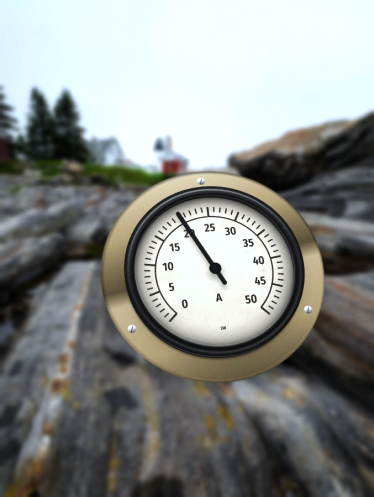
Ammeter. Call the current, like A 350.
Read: A 20
